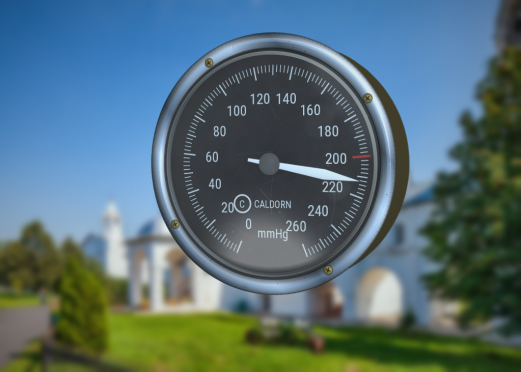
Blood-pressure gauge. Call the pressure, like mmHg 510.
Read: mmHg 212
